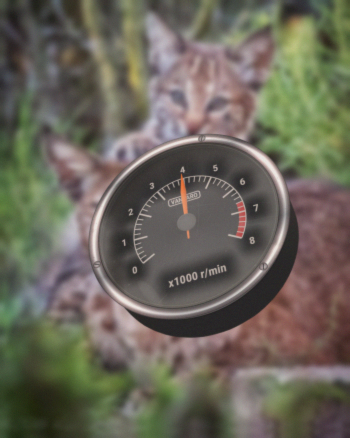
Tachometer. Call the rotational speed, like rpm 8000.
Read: rpm 4000
